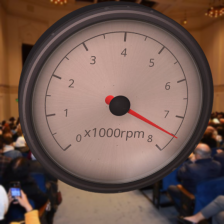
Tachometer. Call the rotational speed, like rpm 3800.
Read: rpm 7500
